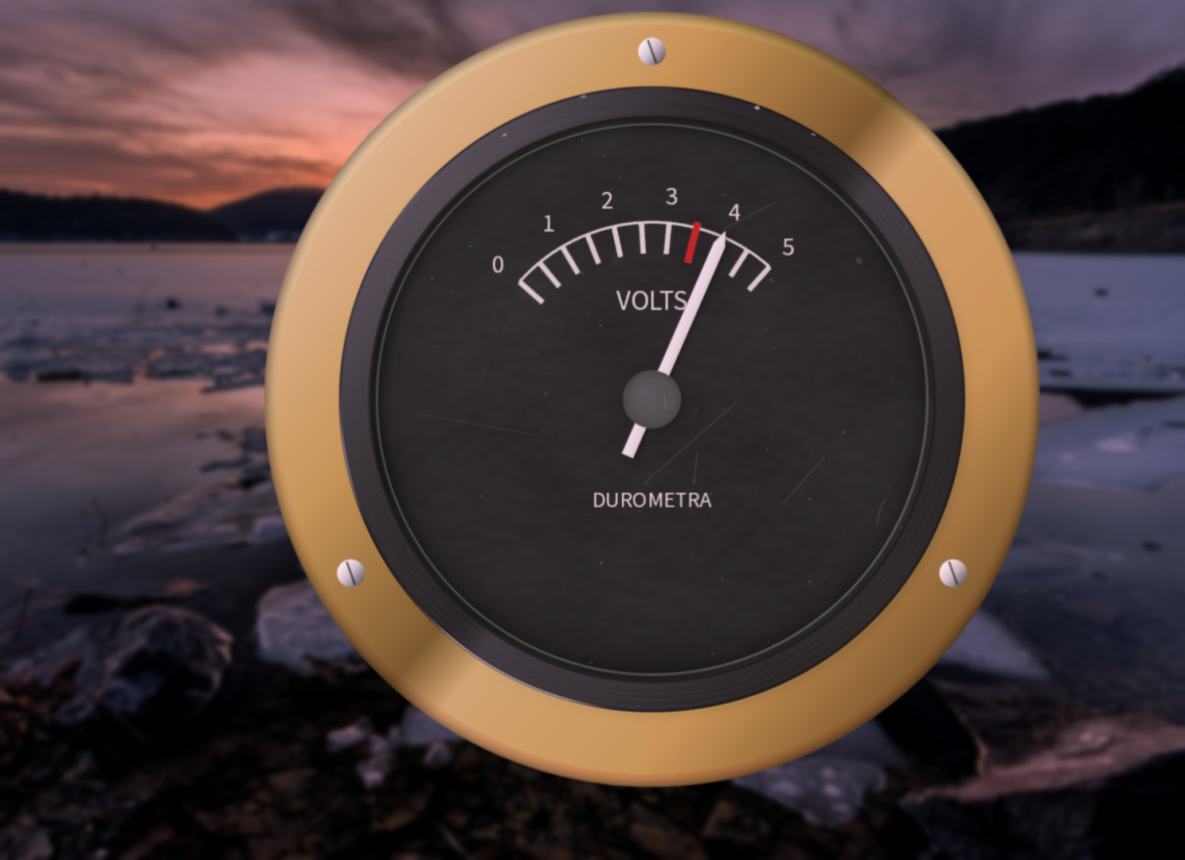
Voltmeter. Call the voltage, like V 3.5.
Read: V 4
